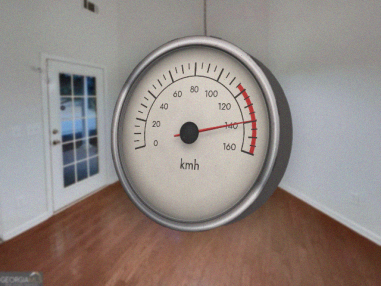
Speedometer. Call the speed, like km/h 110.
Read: km/h 140
